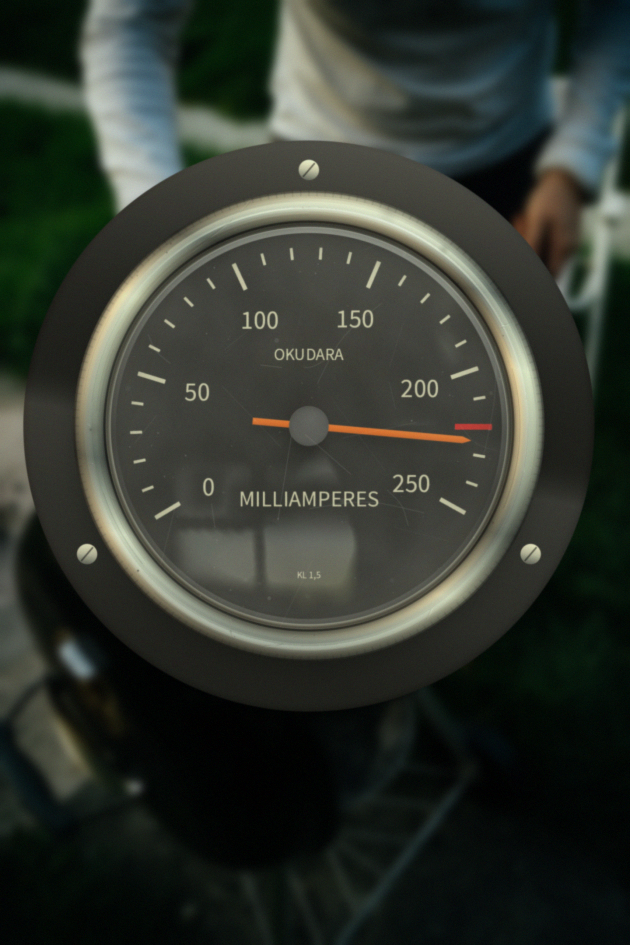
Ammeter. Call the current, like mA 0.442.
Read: mA 225
